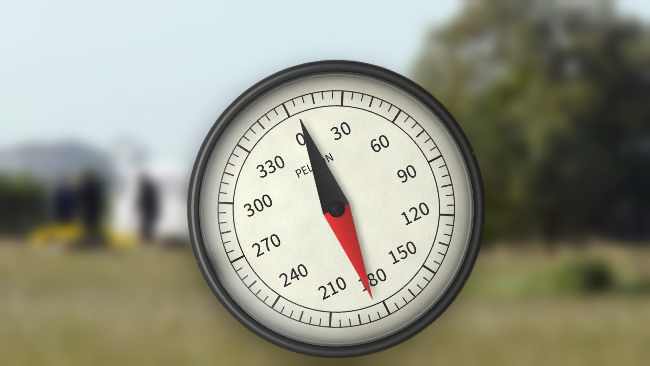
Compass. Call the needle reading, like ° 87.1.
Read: ° 185
